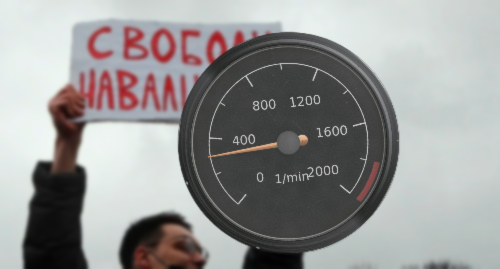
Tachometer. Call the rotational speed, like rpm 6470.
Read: rpm 300
